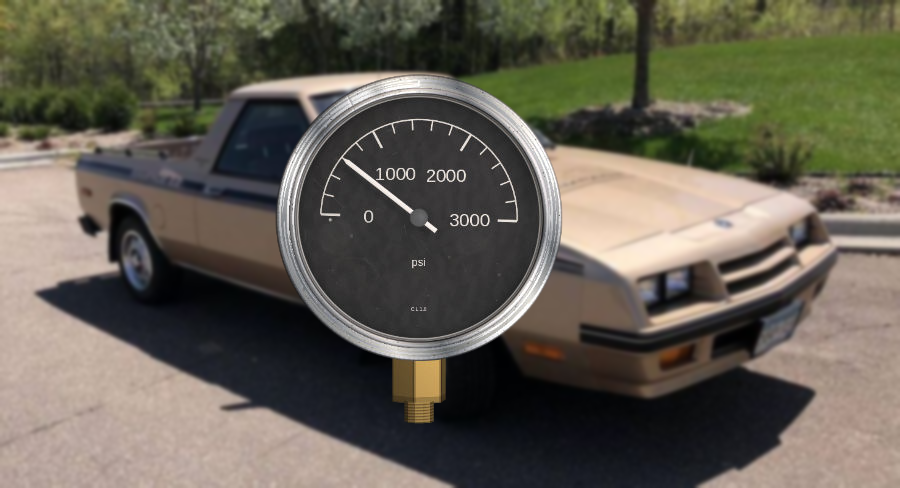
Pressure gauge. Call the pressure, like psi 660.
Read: psi 600
